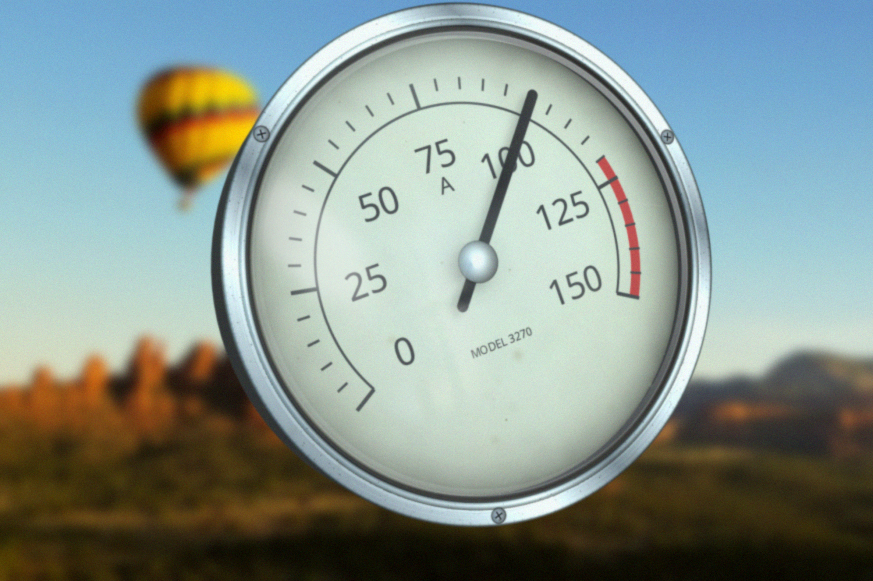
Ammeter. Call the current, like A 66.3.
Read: A 100
